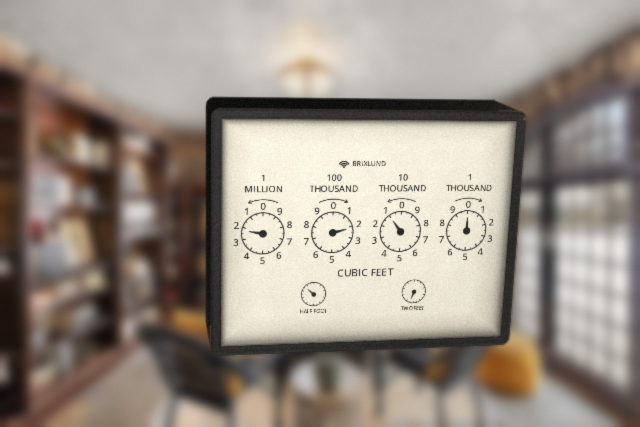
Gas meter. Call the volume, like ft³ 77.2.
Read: ft³ 221000
